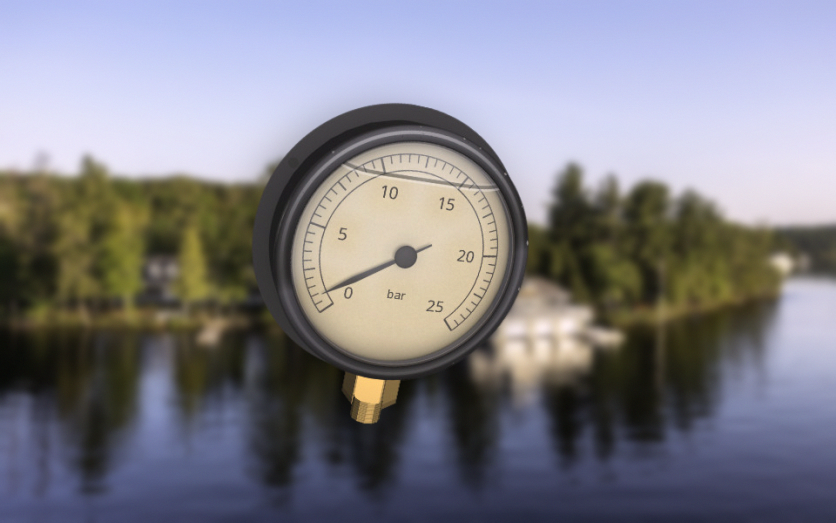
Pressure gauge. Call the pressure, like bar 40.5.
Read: bar 1
